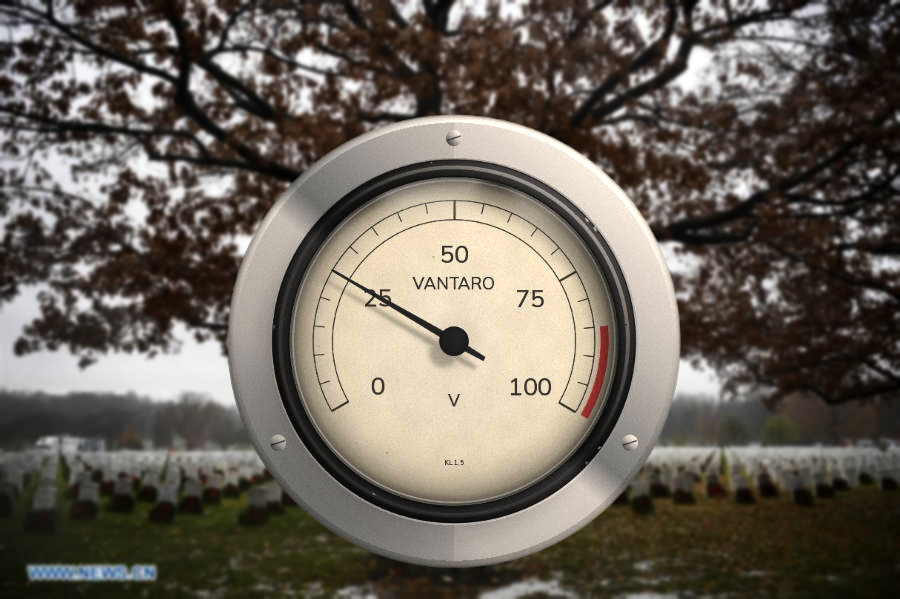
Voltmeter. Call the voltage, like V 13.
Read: V 25
